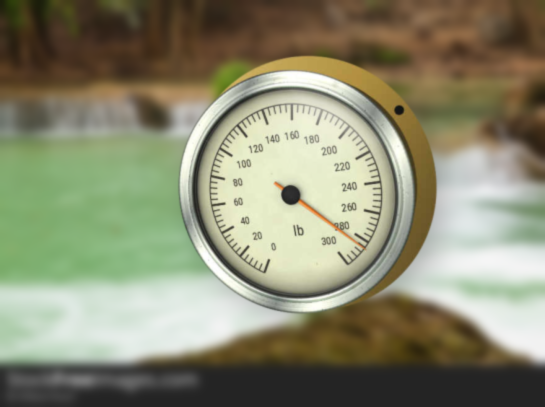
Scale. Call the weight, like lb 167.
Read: lb 284
